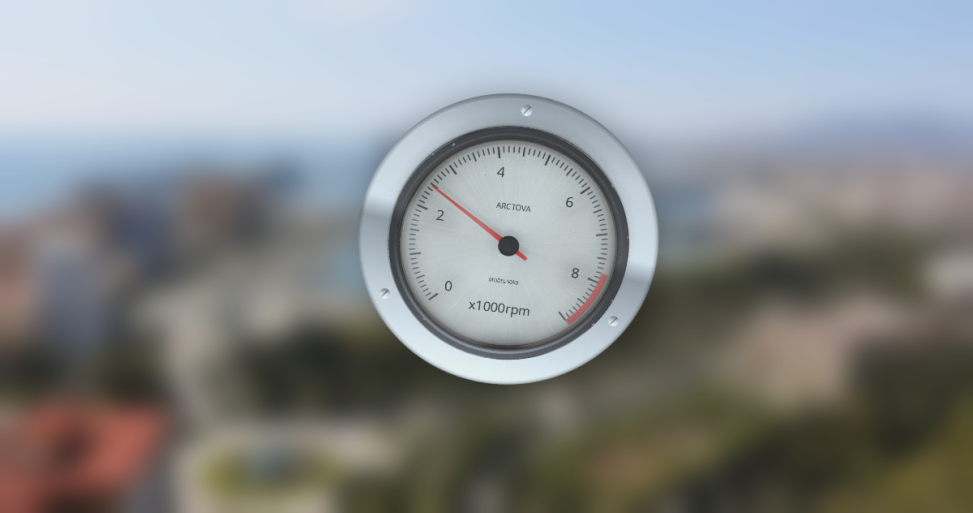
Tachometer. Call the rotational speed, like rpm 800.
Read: rpm 2500
